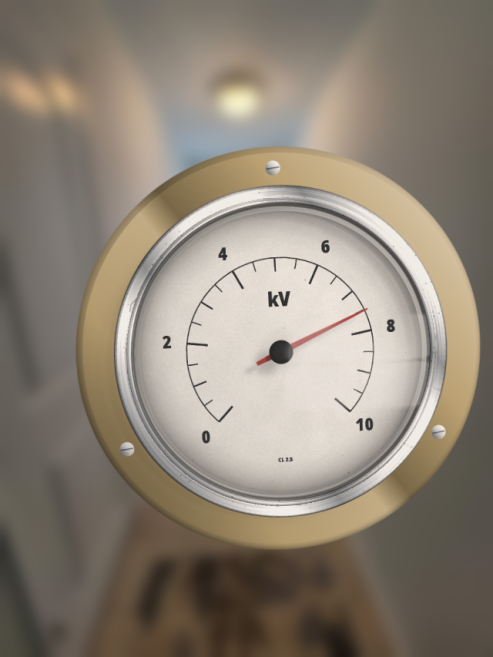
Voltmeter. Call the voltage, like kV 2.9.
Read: kV 7.5
